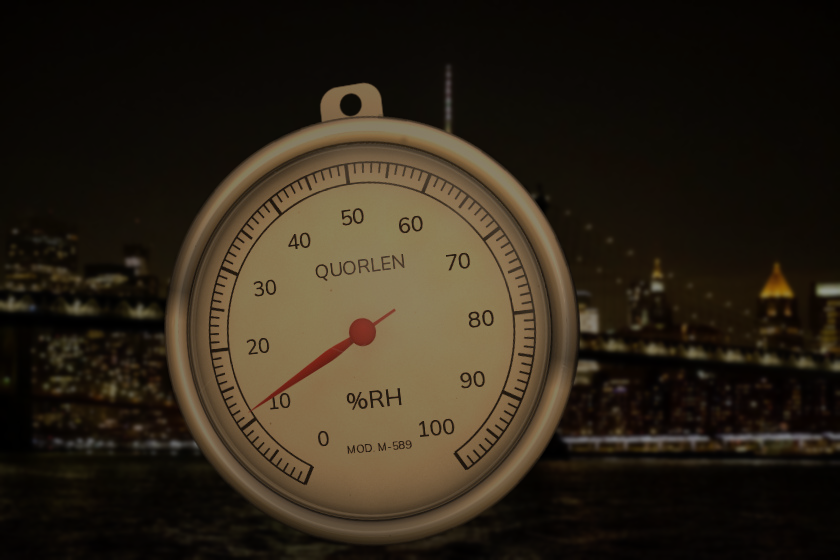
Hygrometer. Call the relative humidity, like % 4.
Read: % 11
